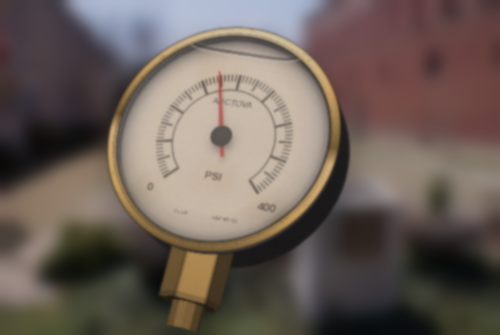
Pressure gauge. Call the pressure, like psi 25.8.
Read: psi 175
